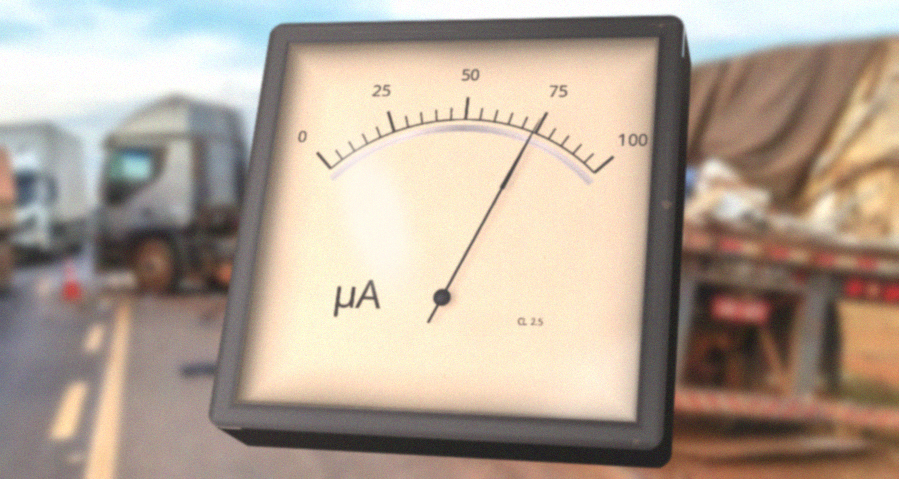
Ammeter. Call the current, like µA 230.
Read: µA 75
